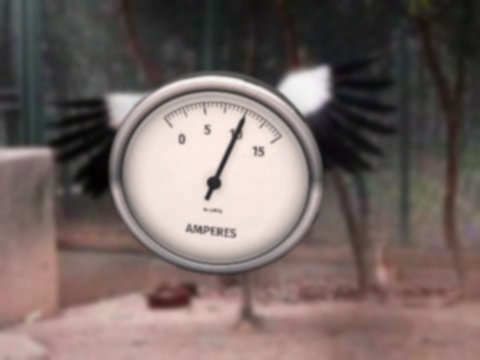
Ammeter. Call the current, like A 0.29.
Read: A 10
